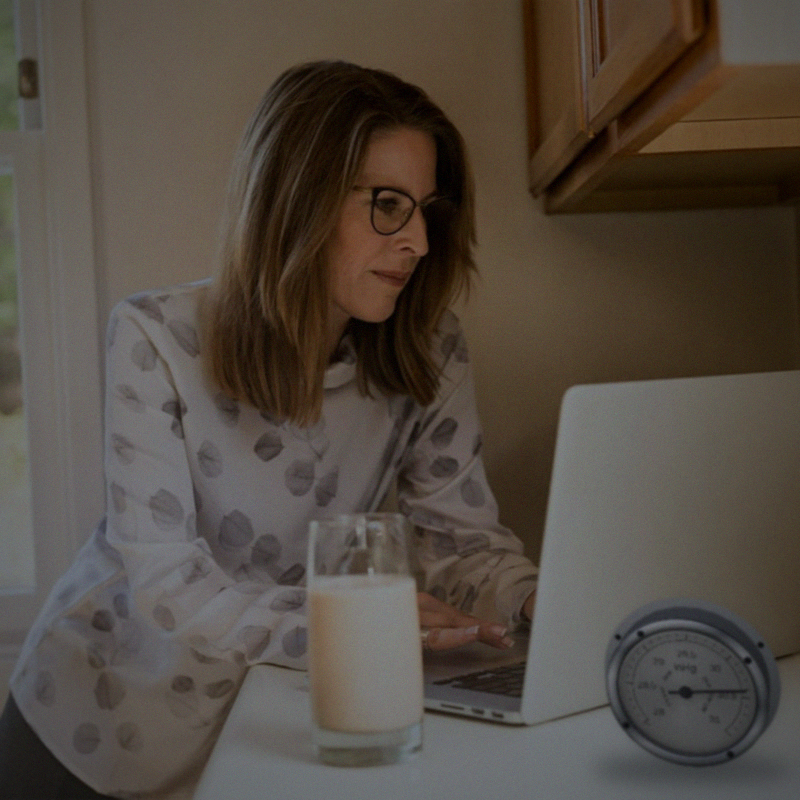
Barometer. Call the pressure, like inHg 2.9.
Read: inHg 30.4
